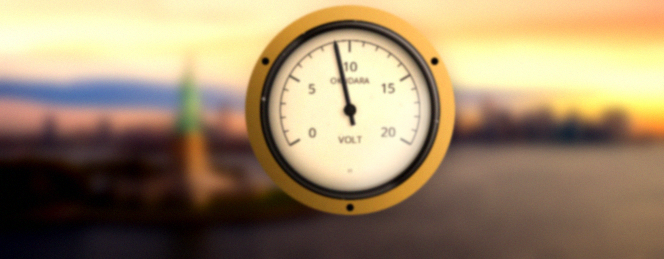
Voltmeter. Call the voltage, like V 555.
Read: V 9
